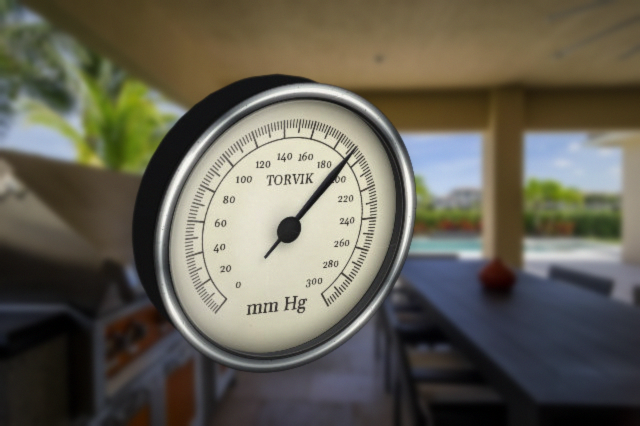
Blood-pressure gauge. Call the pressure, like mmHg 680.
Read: mmHg 190
